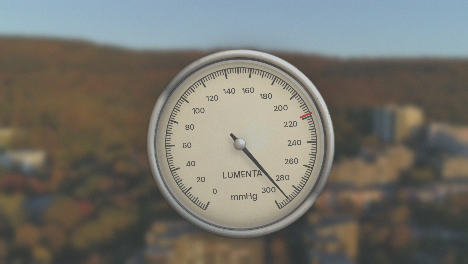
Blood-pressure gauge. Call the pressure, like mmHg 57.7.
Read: mmHg 290
